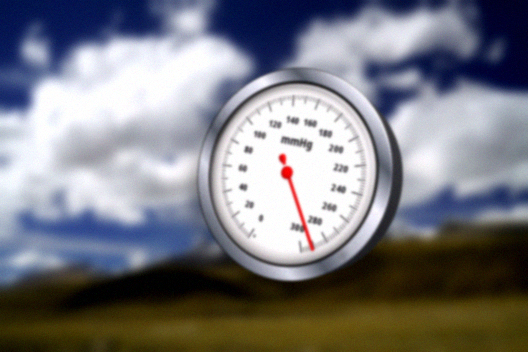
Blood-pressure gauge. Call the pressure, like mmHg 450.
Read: mmHg 290
